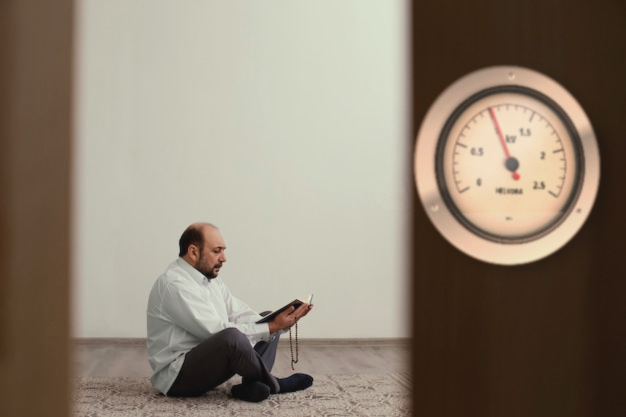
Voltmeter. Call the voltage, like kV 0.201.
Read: kV 1
